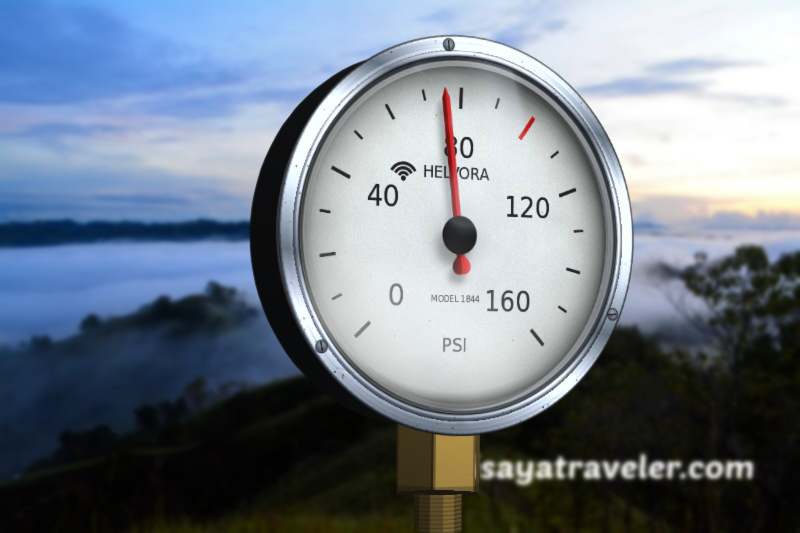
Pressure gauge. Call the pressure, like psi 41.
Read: psi 75
